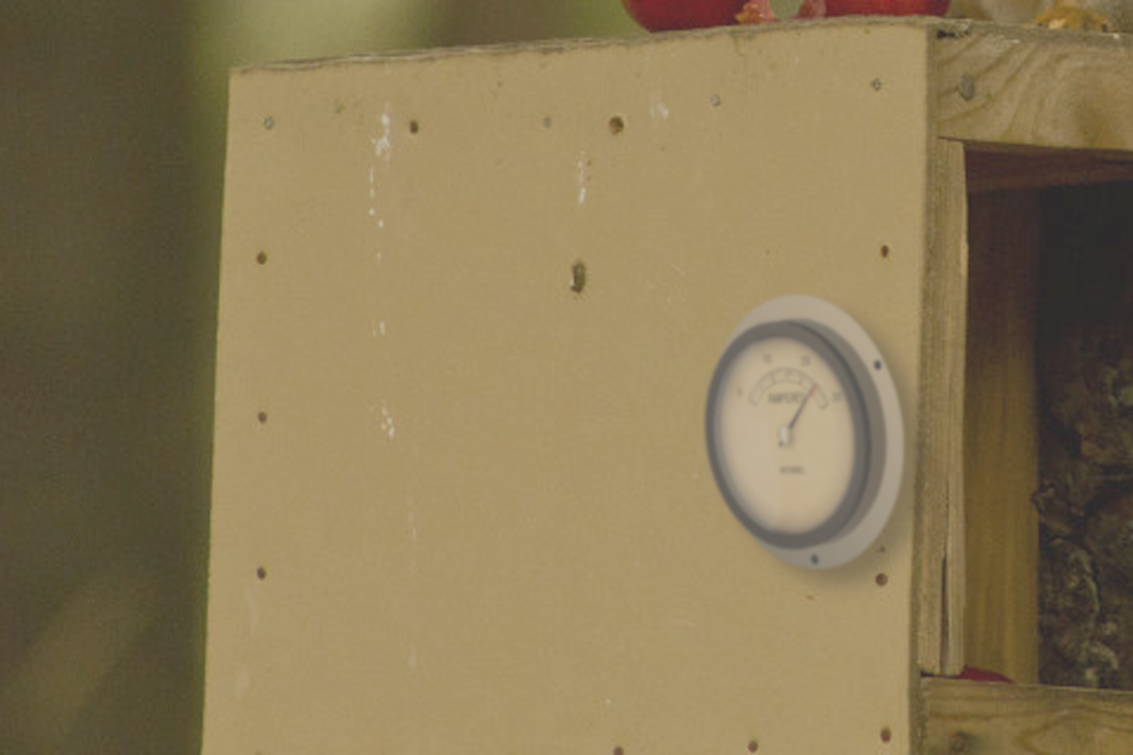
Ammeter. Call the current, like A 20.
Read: A 25
